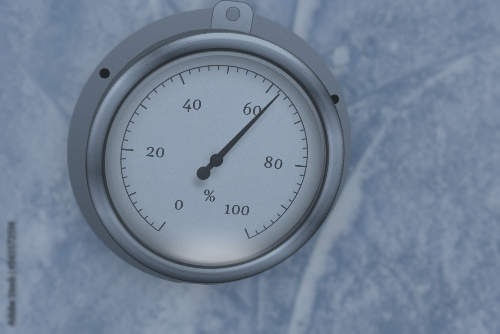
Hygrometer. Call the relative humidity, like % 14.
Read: % 62
